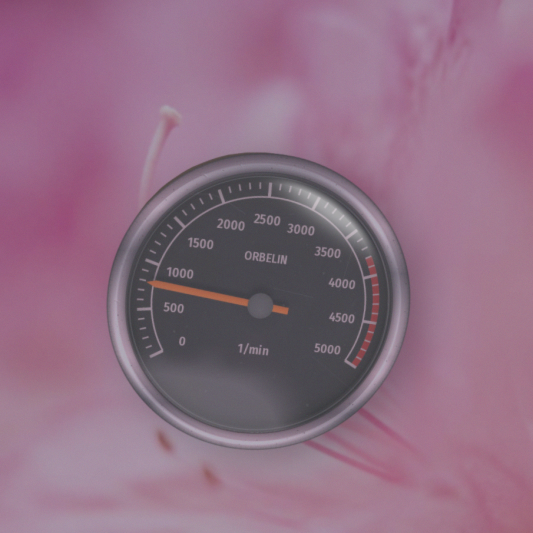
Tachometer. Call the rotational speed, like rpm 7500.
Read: rpm 800
